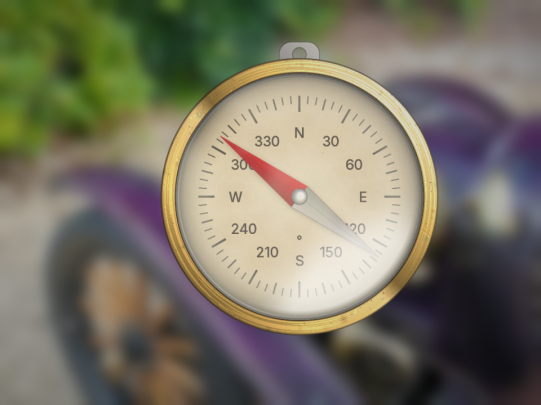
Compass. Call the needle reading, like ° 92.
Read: ° 307.5
